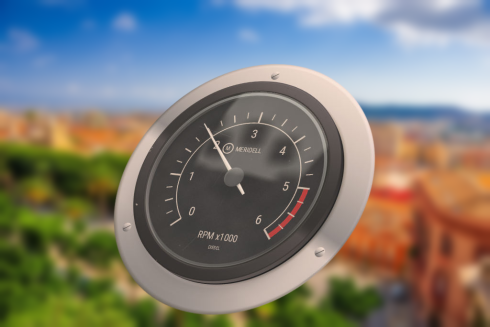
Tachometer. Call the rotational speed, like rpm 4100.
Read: rpm 2000
